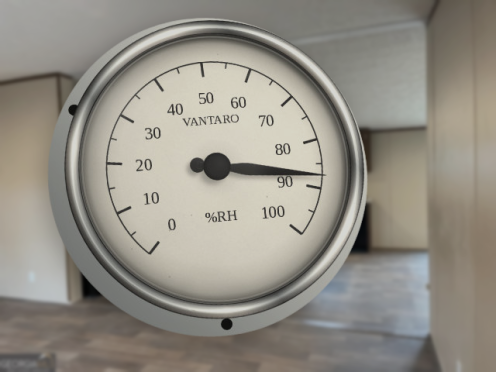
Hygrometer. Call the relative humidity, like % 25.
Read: % 87.5
